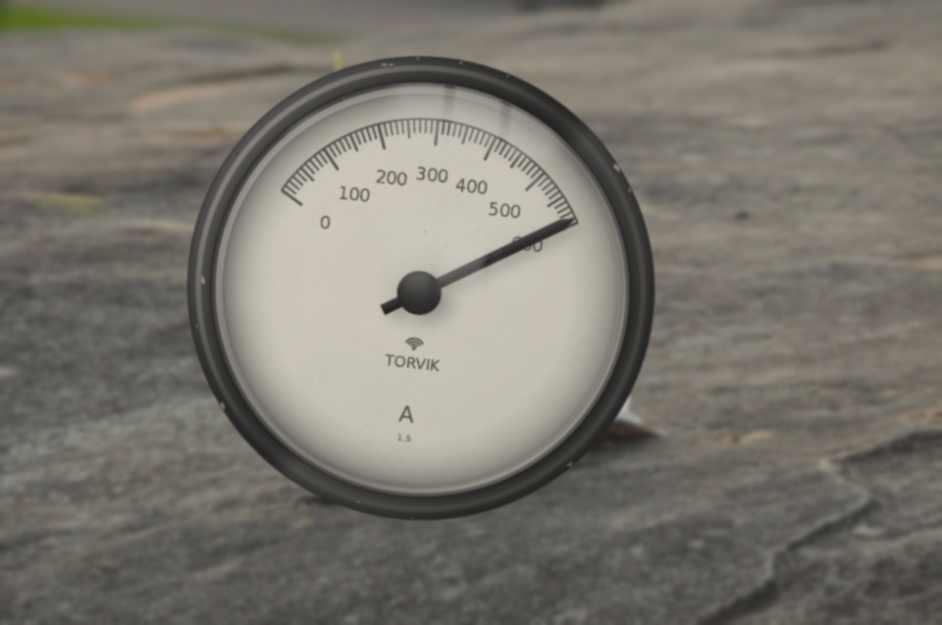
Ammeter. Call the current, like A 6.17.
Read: A 590
